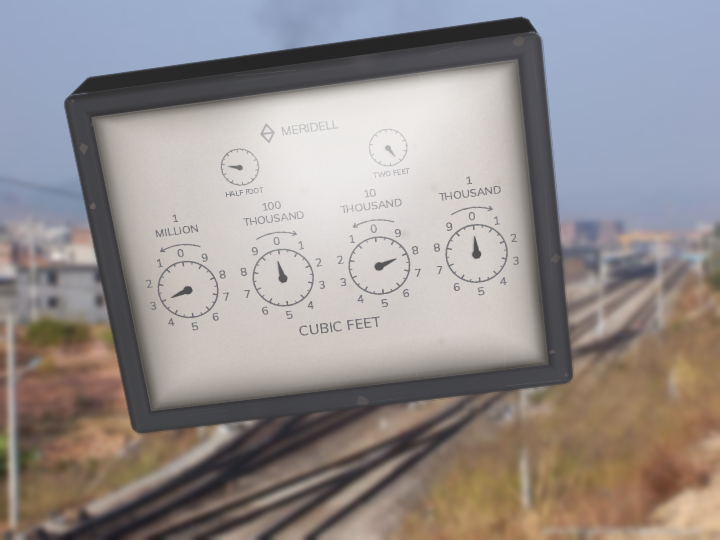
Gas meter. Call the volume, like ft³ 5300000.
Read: ft³ 298000
